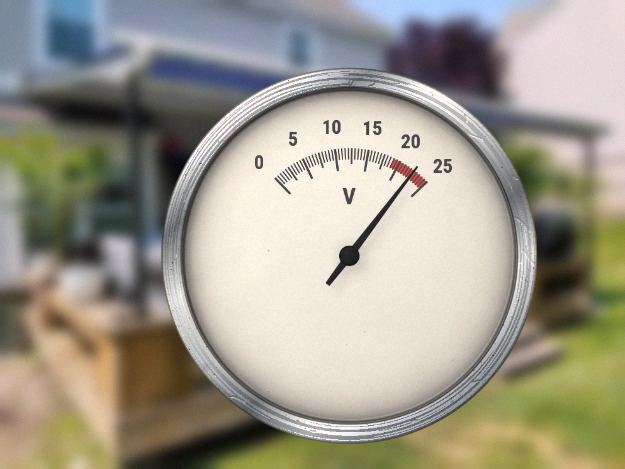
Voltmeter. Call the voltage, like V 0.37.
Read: V 22.5
